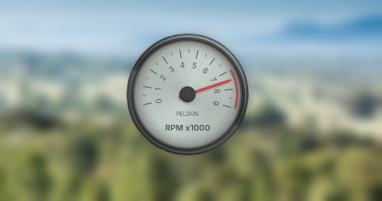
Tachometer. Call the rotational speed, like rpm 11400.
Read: rpm 7500
